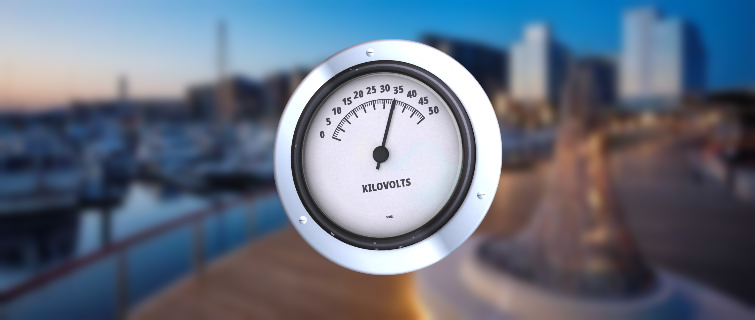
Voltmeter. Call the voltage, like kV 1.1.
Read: kV 35
